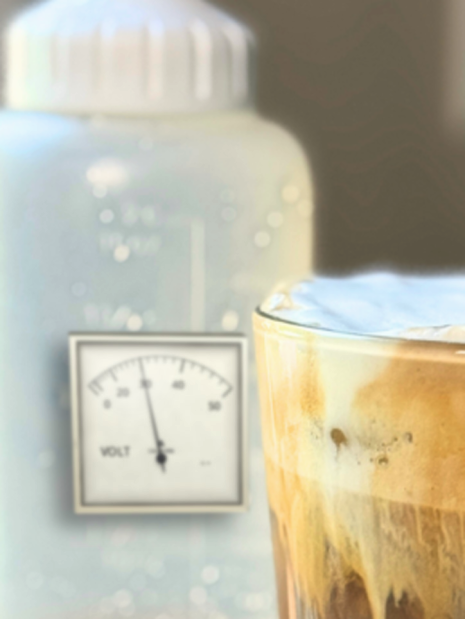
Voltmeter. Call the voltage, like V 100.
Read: V 30
